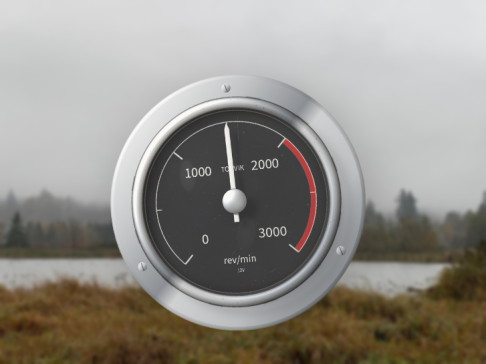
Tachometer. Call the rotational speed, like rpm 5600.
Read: rpm 1500
